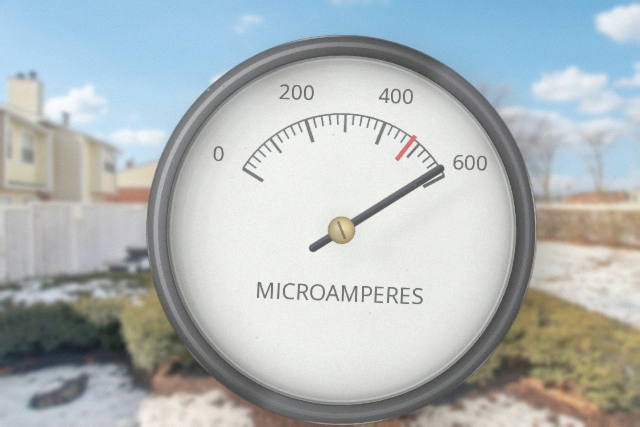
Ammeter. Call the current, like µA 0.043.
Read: µA 580
